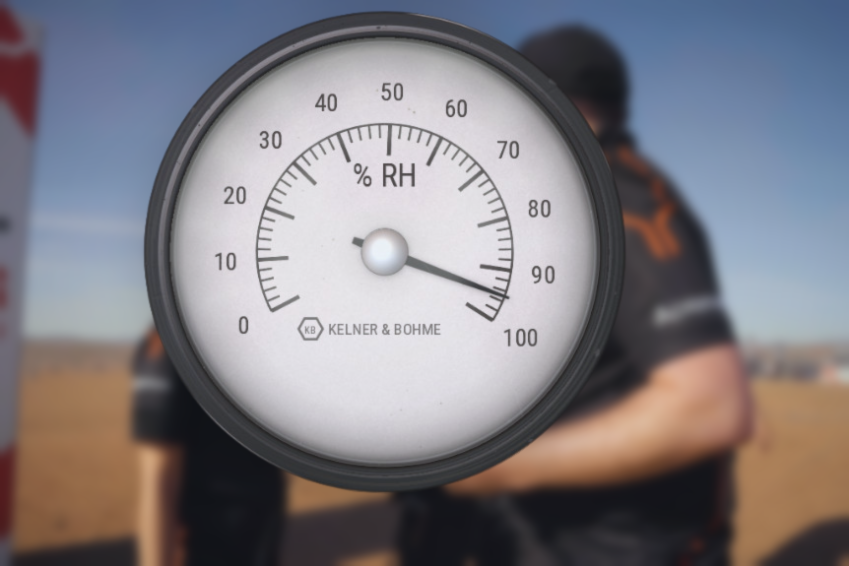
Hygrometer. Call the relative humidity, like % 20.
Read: % 95
